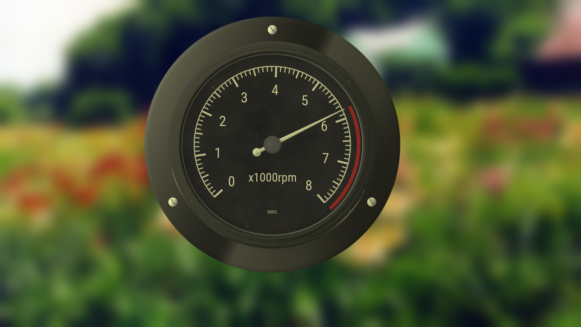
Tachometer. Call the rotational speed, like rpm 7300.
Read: rpm 5800
